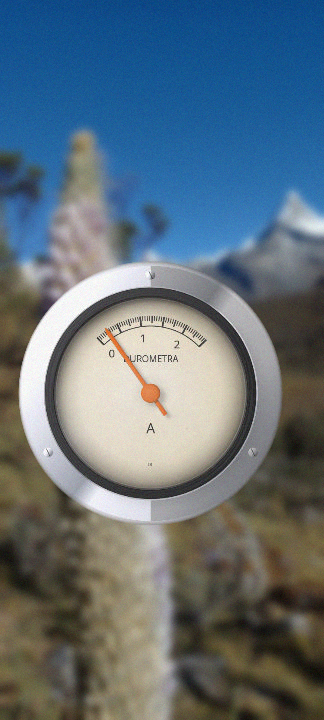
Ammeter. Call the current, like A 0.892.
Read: A 0.25
